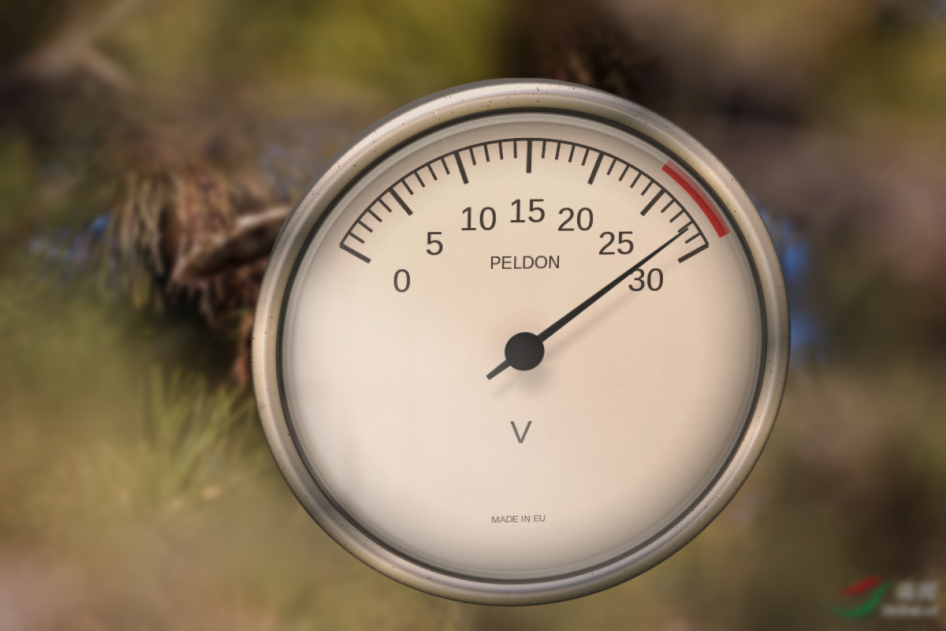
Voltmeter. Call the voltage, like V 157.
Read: V 28
